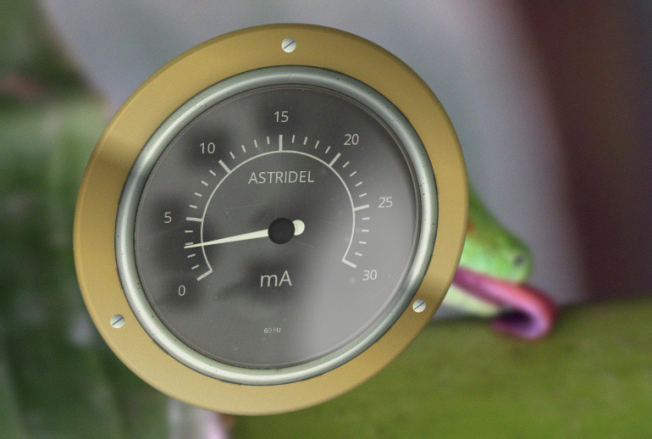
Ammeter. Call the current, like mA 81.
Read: mA 3
